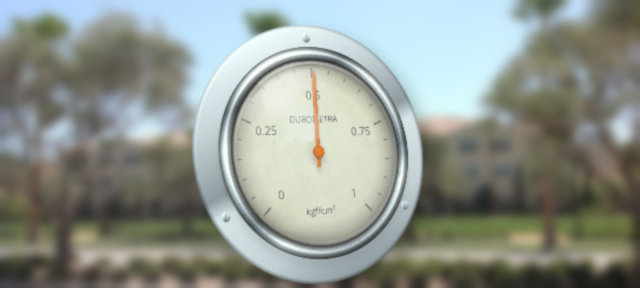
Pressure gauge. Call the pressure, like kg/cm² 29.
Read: kg/cm² 0.5
